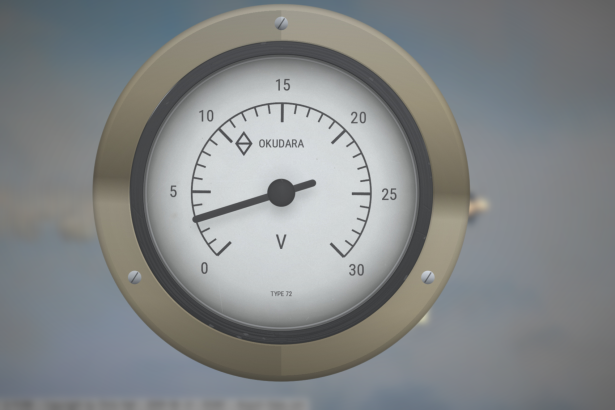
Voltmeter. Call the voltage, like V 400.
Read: V 3
